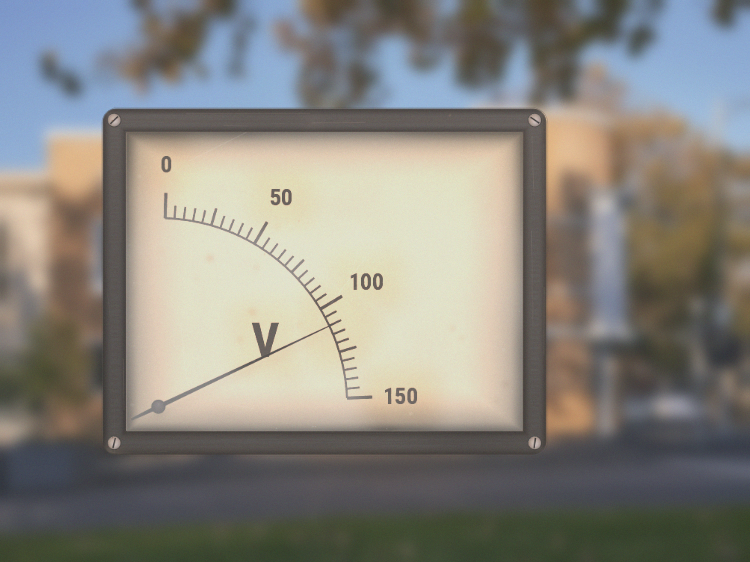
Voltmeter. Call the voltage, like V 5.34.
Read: V 110
